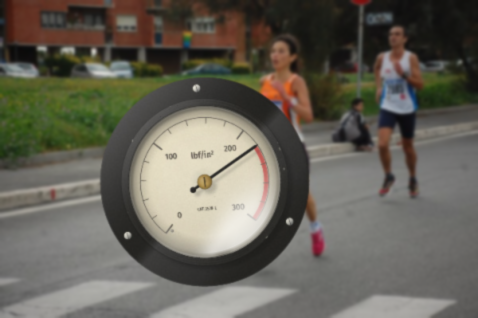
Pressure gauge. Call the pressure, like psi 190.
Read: psi 220
